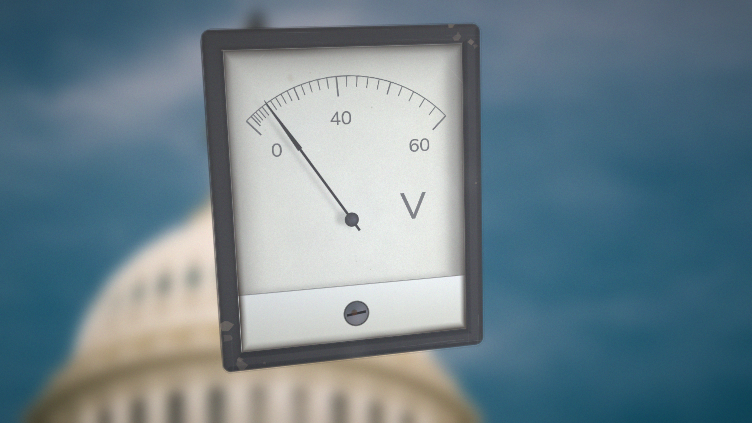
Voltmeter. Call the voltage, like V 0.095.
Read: V 20
